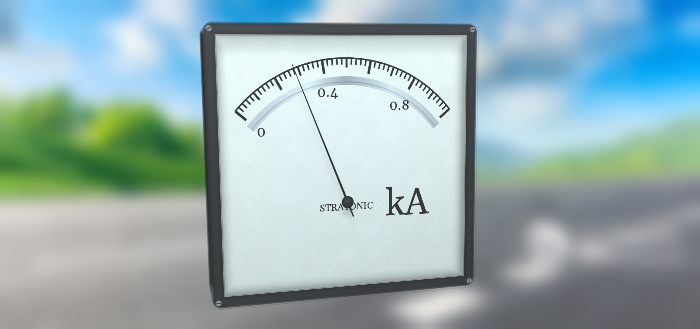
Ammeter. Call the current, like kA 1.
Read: kA 0.28
